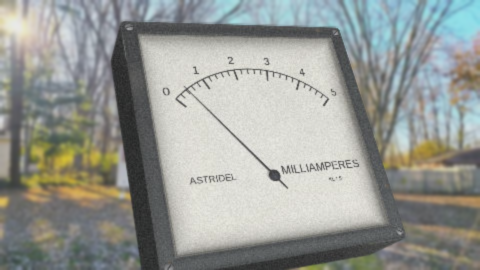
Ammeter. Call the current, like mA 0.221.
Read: mA 0.4
